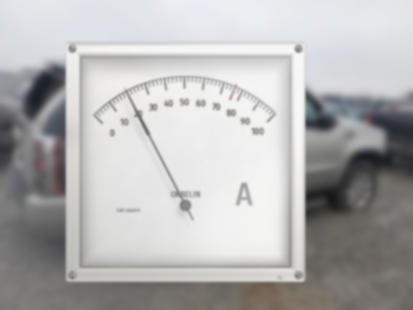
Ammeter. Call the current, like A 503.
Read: A 20
